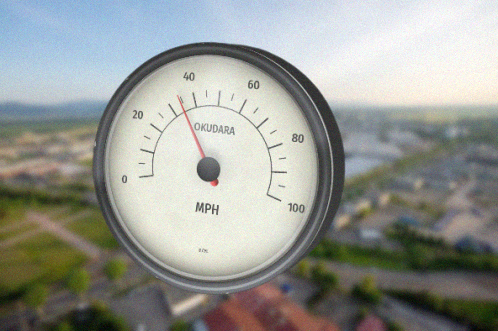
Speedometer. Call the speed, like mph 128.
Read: mph 35
